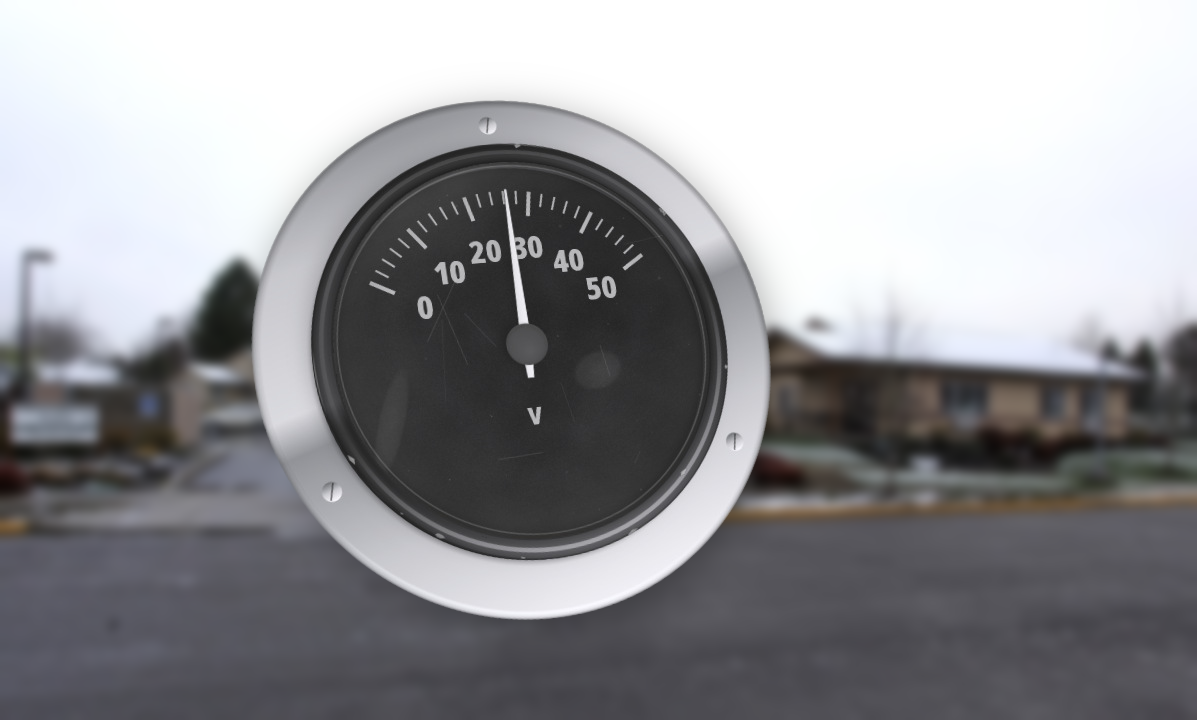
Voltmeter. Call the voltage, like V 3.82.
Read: V 26
